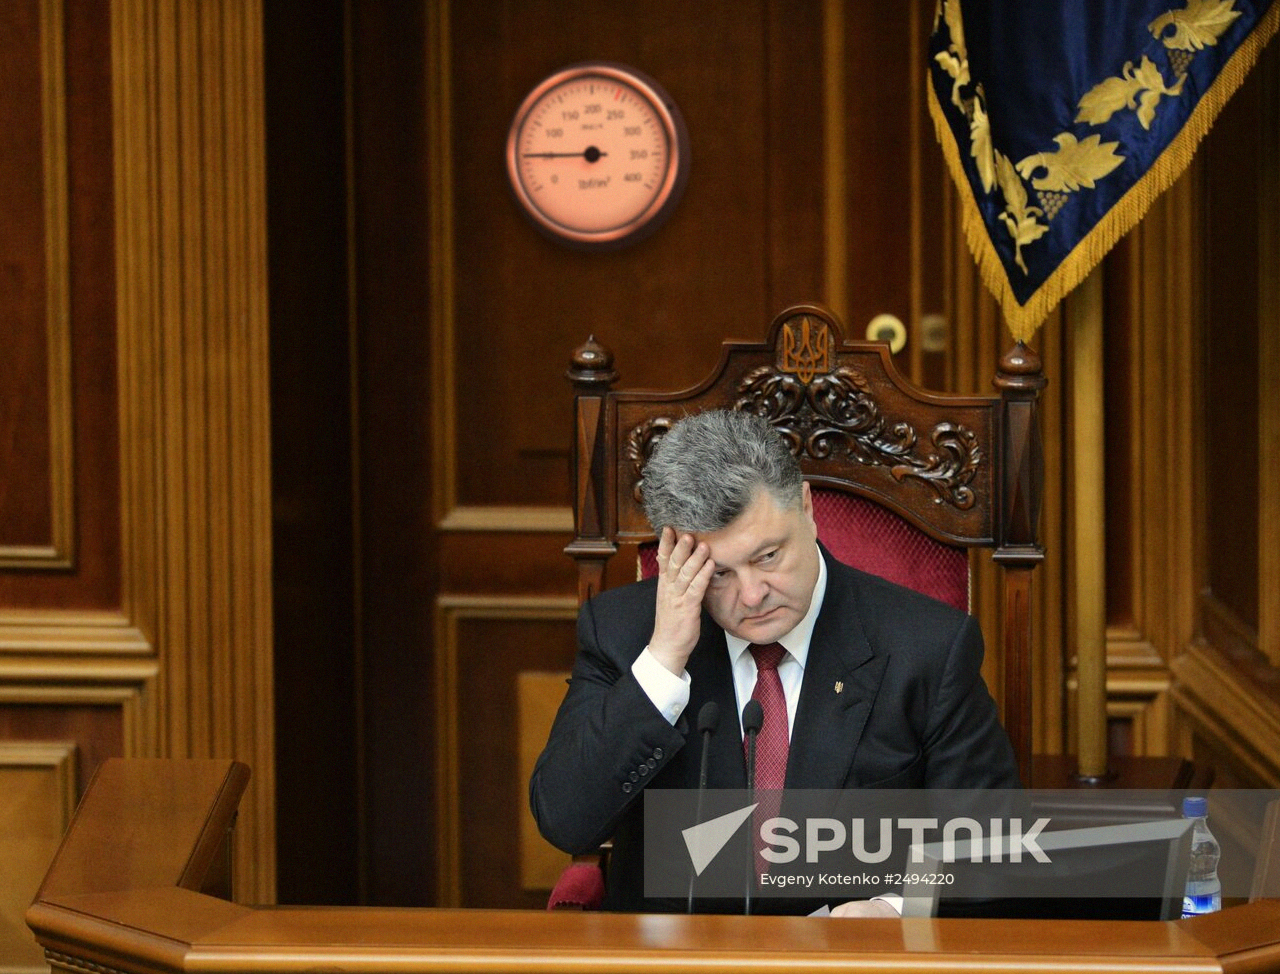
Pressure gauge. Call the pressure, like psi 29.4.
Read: psi 50
